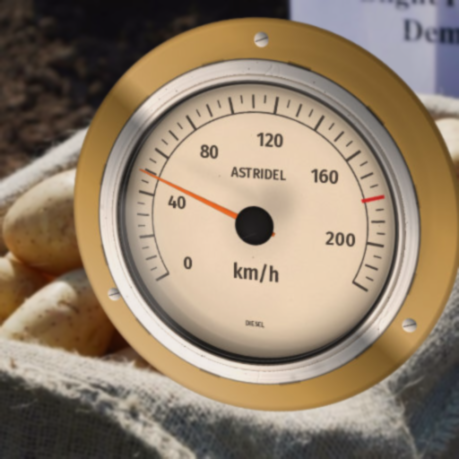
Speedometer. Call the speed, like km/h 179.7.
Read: km/h 50
